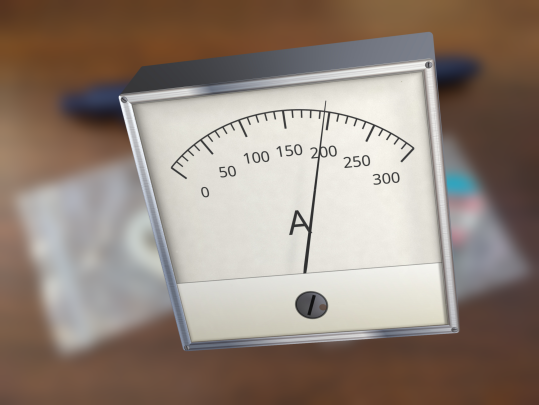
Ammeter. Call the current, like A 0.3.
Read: A 195
